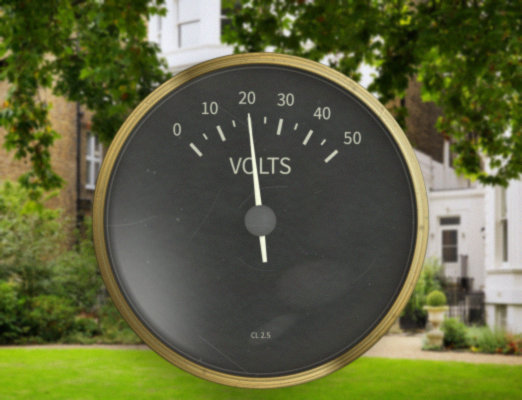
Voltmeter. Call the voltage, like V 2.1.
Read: V 20
